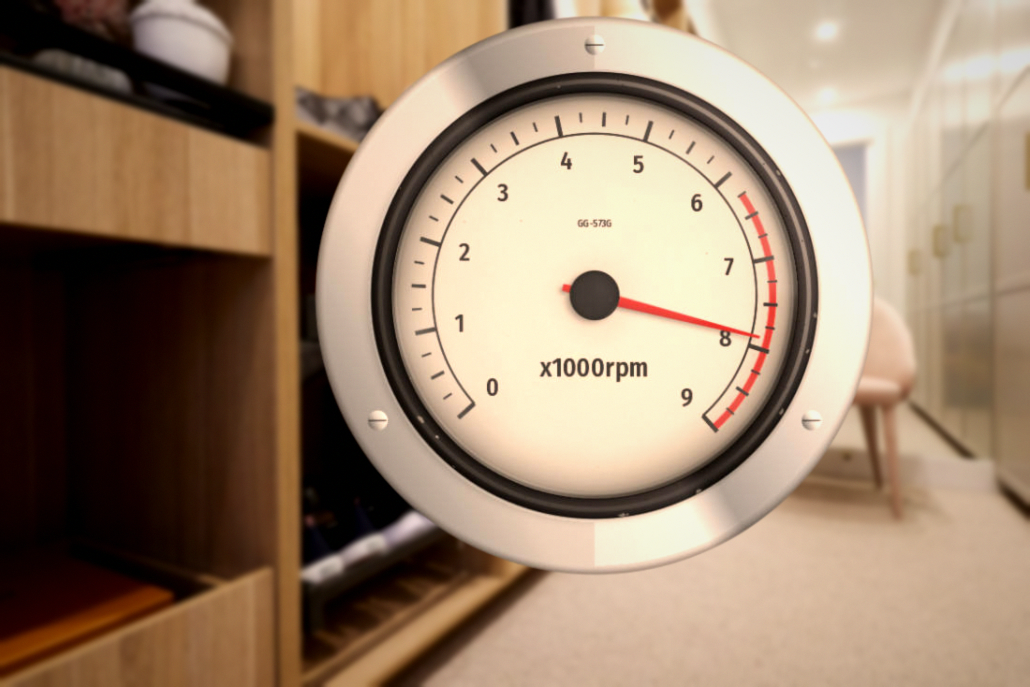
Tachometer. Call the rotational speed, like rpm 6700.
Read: rpm 7875
